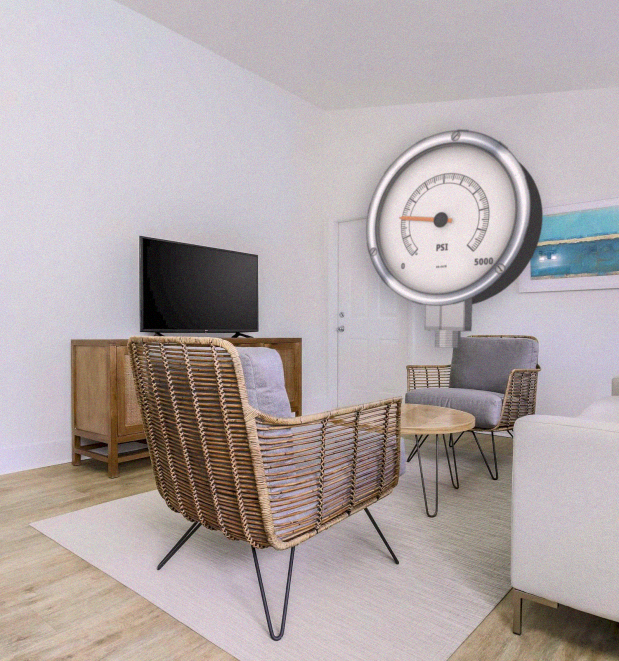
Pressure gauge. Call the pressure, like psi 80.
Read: psi 1000
